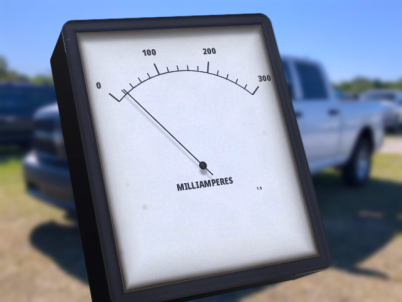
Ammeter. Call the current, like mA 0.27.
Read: mA 20
